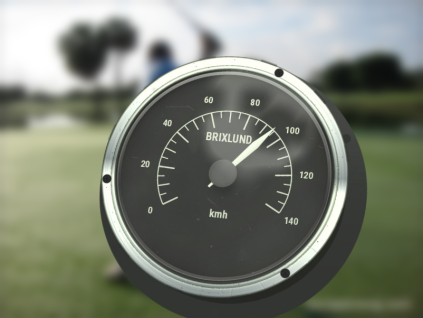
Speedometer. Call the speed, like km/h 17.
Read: km/h 95
